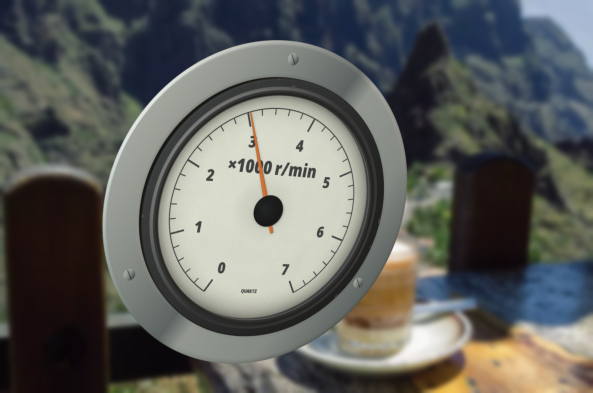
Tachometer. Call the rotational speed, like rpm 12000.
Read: rpm 3000
